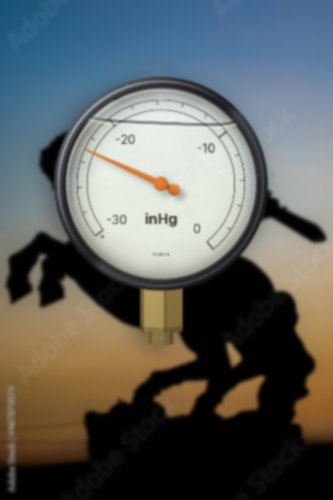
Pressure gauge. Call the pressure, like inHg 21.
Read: inHg -23
